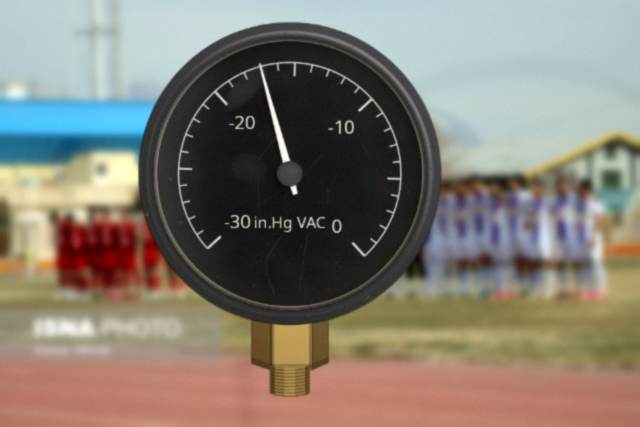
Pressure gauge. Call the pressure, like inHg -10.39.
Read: inHg -17
